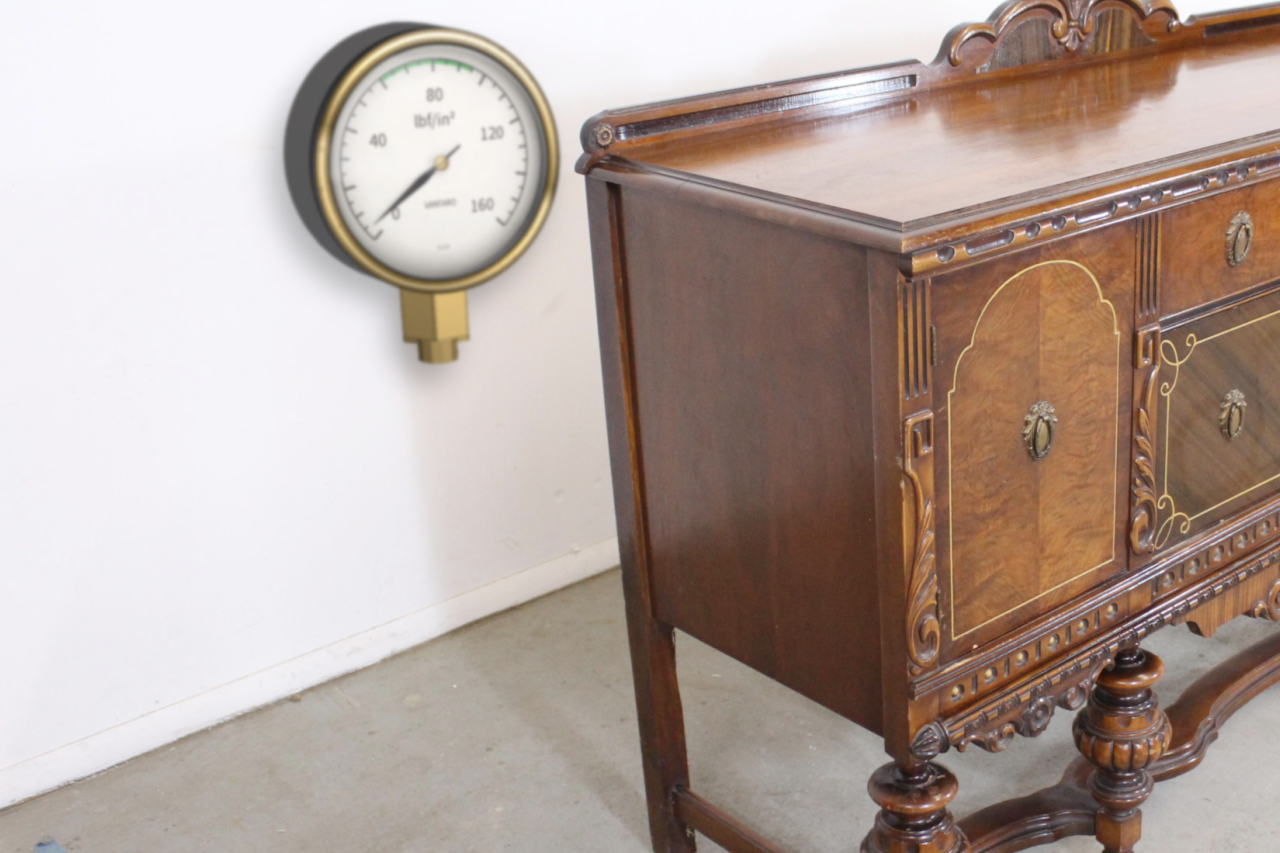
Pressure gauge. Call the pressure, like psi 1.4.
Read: psi 5
